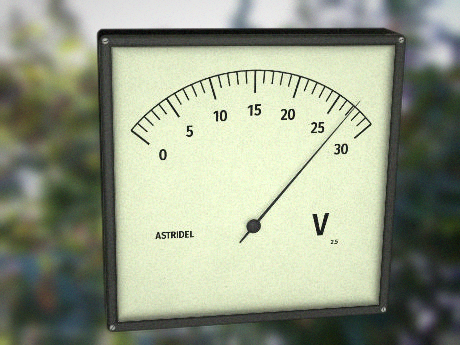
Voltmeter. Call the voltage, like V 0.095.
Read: V 27
